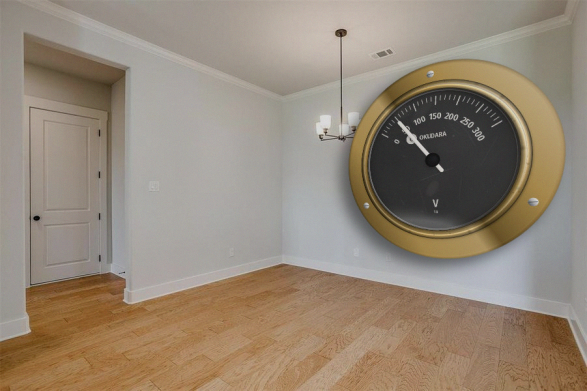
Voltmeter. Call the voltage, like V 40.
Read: V 50
